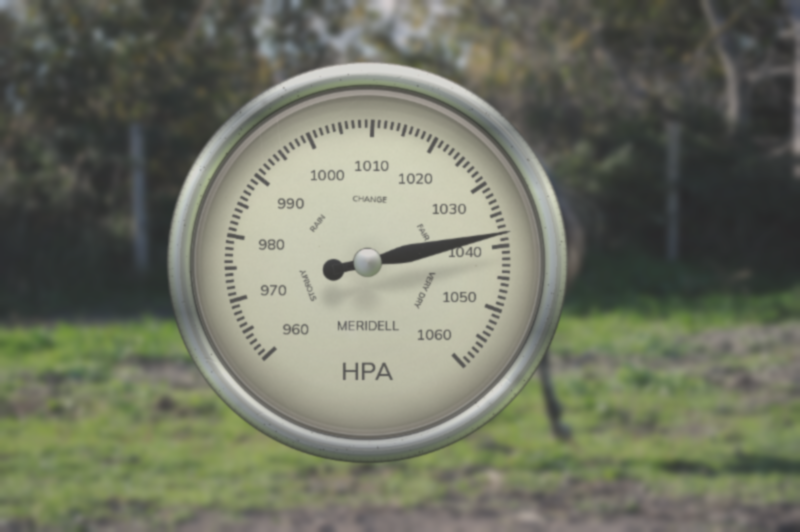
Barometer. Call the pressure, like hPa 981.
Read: hPa 1038
